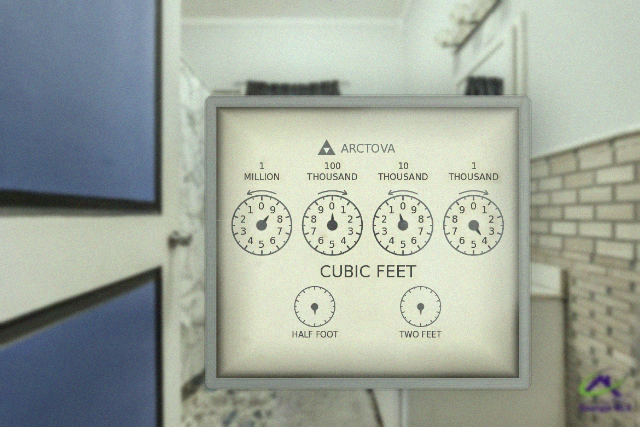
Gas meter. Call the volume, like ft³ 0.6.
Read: ft³ 900400
